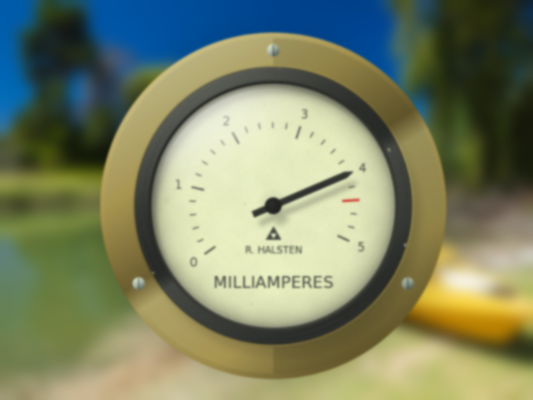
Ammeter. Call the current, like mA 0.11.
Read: mA 4
